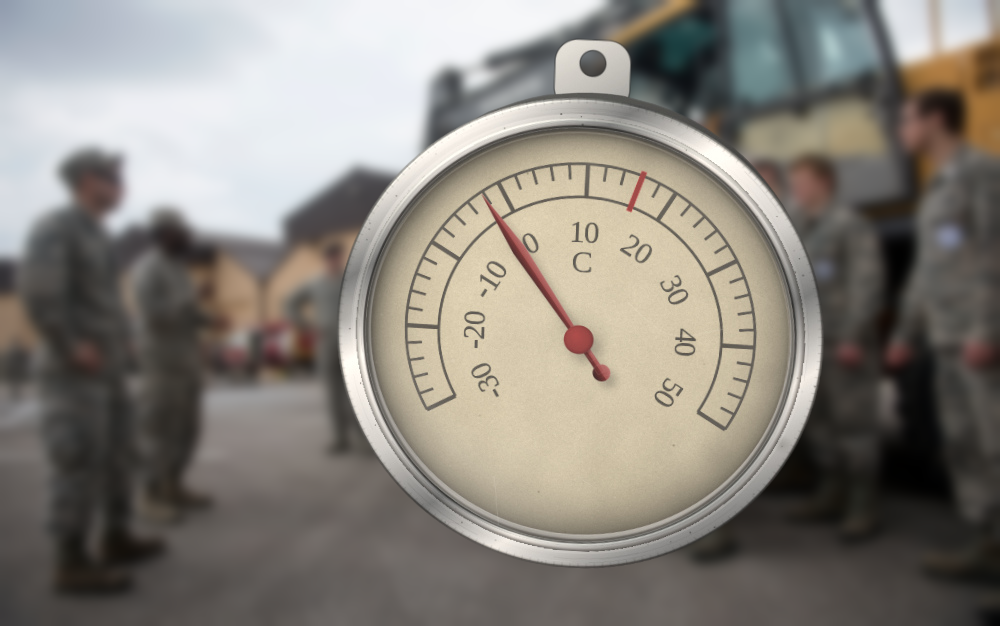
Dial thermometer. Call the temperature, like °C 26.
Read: °C -2
